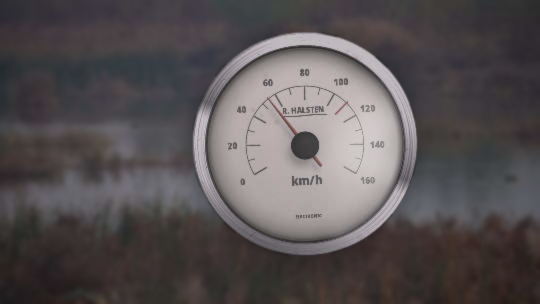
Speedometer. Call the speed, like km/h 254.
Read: km/h 55
